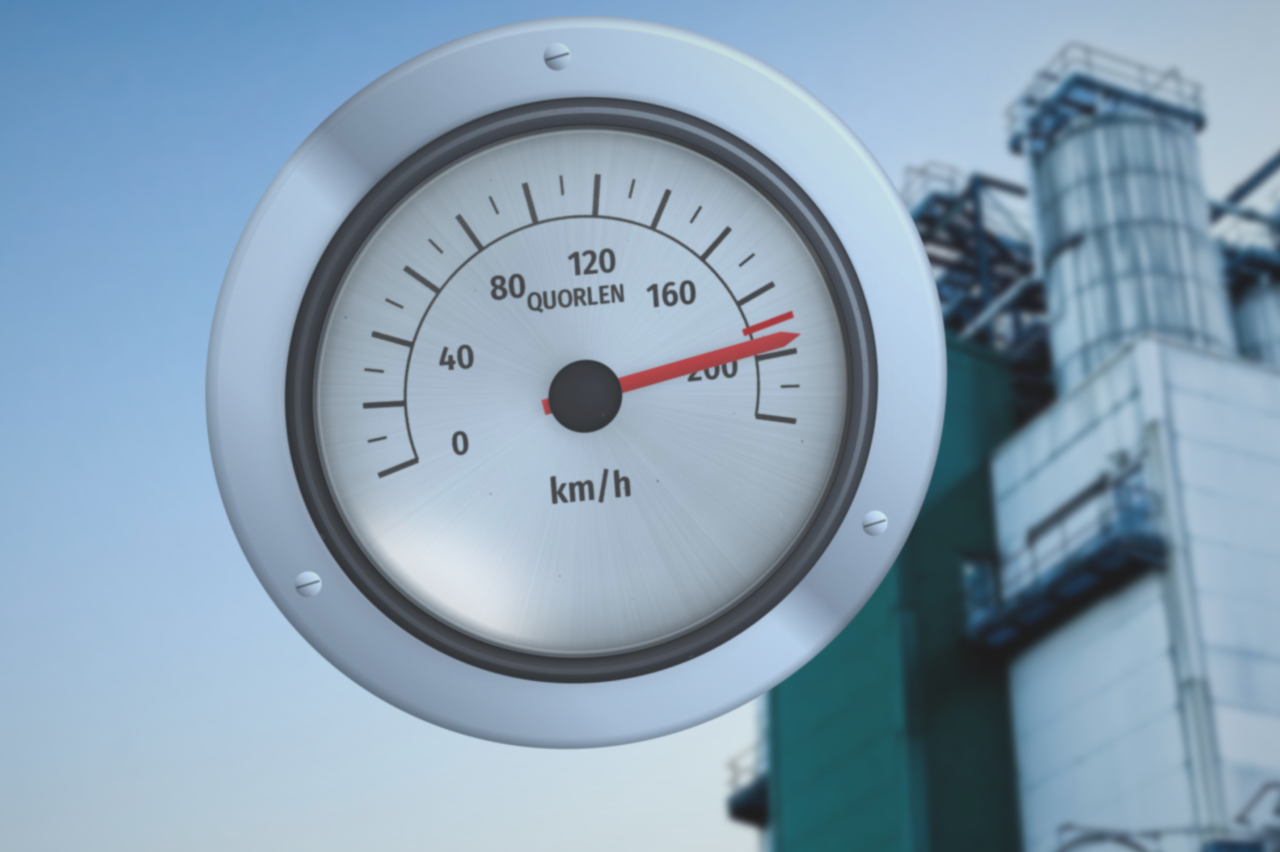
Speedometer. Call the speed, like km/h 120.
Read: km/h 195
